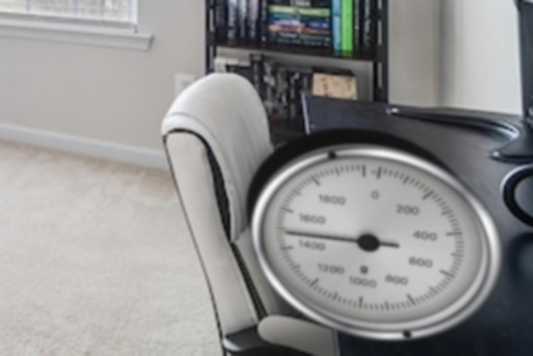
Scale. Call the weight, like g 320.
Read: g 1500
